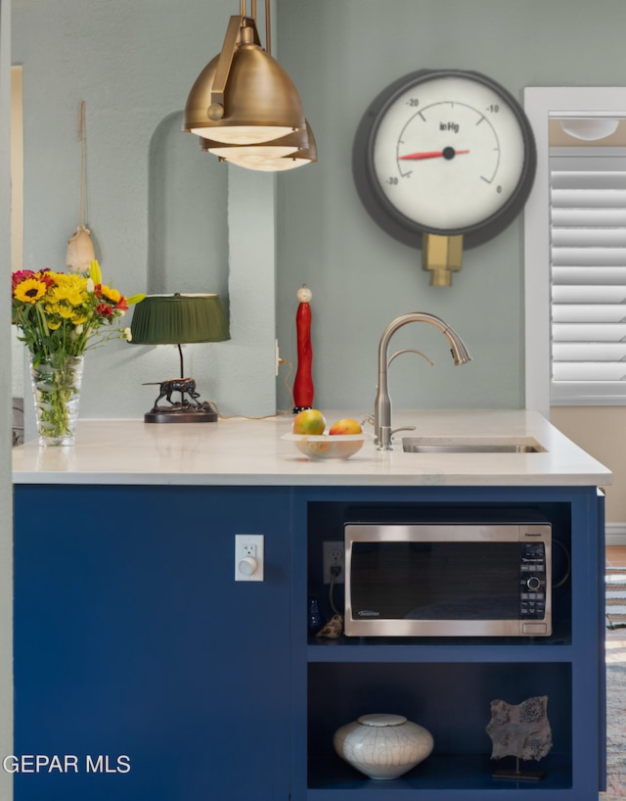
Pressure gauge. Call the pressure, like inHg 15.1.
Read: inHg -27.5
